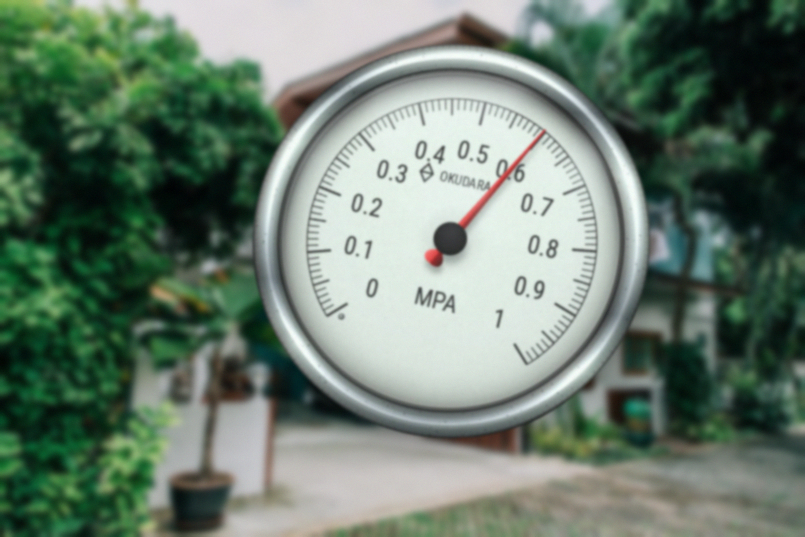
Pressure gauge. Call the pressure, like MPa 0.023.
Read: MPa 0.6
